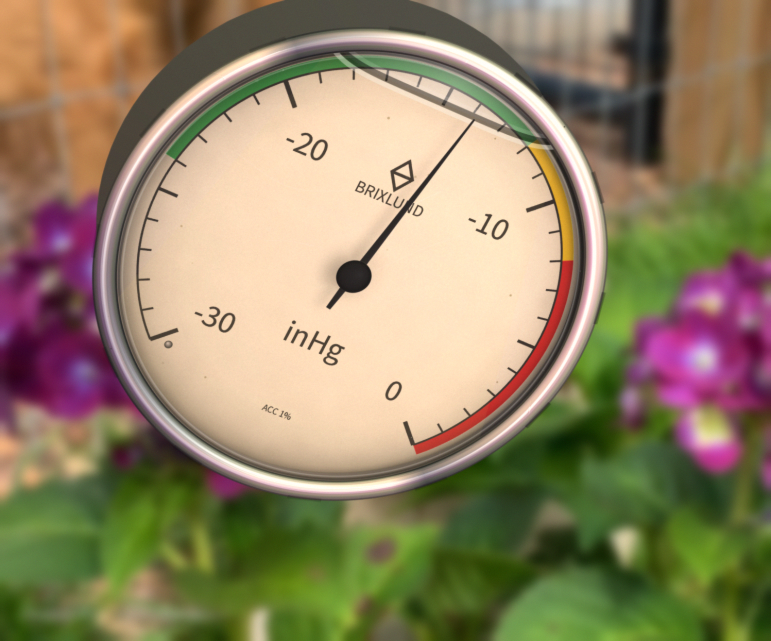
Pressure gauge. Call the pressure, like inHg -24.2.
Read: inHg -14
